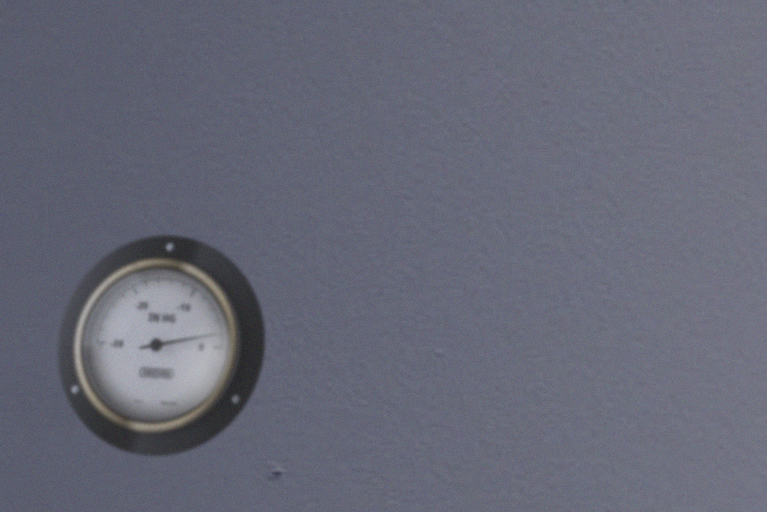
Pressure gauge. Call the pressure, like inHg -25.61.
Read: inHg -2
